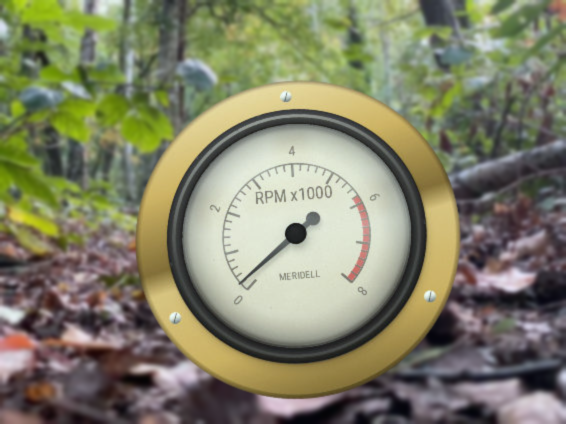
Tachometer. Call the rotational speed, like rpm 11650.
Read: rpm 200
